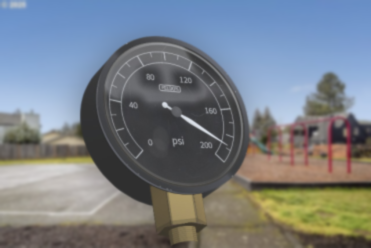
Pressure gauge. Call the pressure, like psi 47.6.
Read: psi 190
